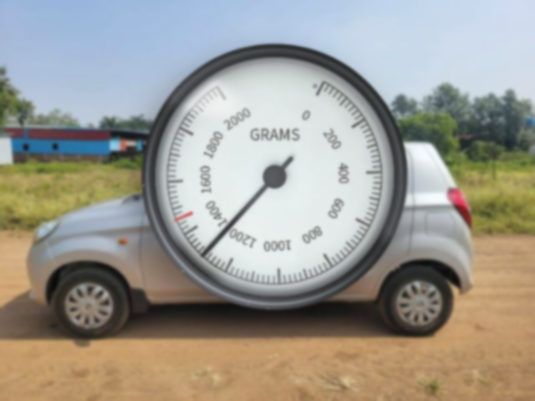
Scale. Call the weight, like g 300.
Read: g 1300
